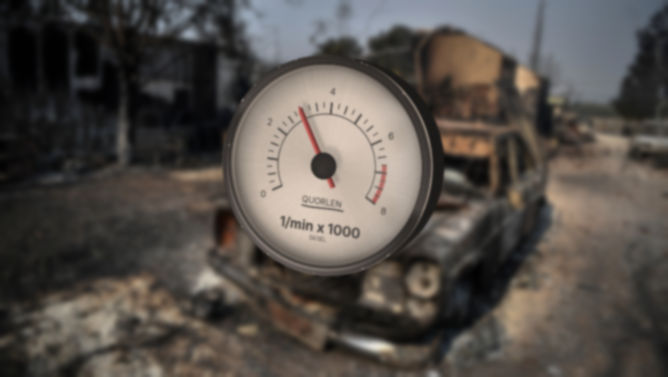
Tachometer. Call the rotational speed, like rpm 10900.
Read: rpm 3000
